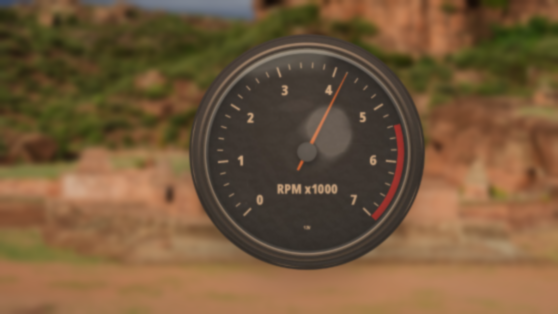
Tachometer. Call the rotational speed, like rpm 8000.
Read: rpm 4200
